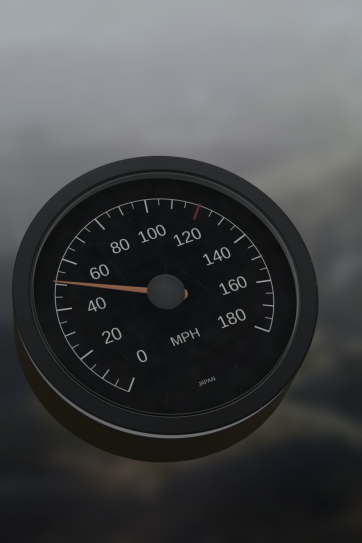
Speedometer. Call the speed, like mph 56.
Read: mph 50
